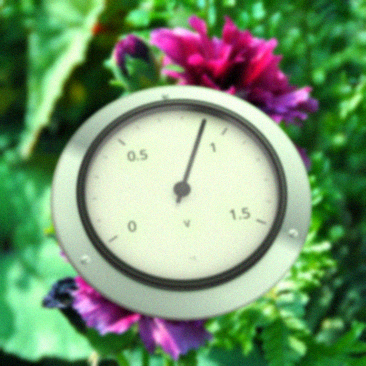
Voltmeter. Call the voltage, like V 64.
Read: V 0.9
